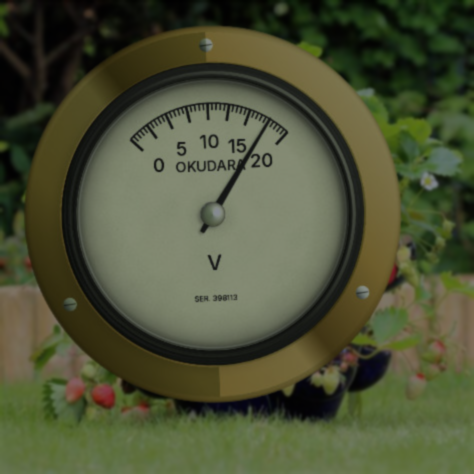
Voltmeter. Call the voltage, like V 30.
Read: V 17.5
